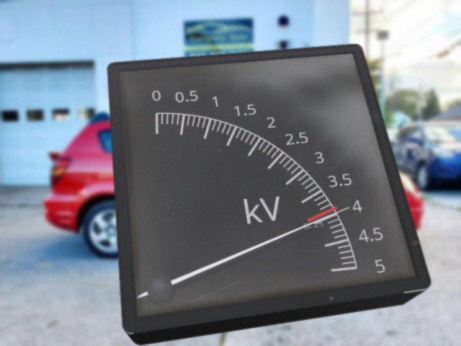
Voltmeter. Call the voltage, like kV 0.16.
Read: kV 4
